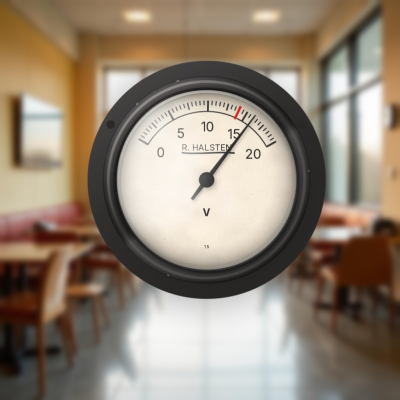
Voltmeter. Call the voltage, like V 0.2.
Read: V 16
